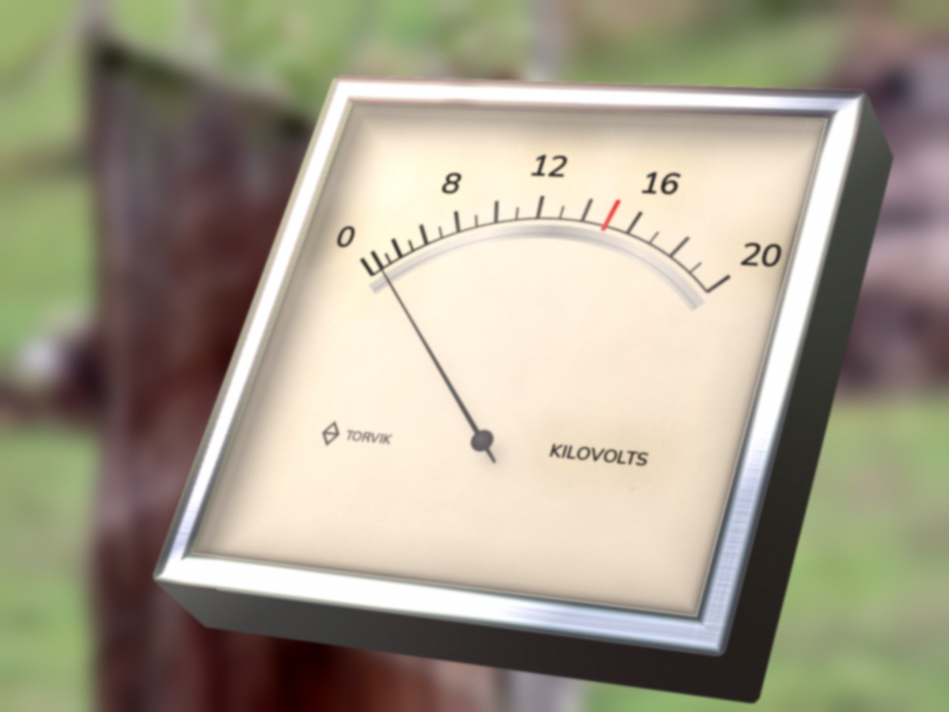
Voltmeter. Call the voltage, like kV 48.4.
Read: kV 2
